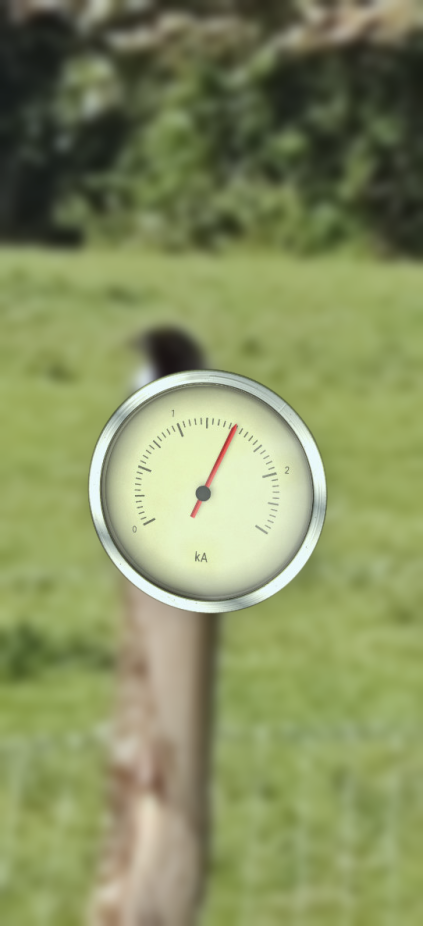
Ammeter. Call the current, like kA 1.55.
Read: kA 1.5
